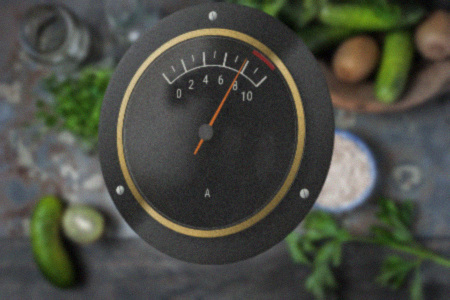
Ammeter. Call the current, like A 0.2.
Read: A 8
